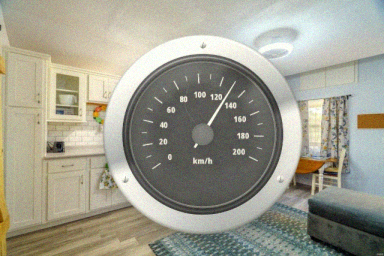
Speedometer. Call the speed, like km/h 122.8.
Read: km/h 130
